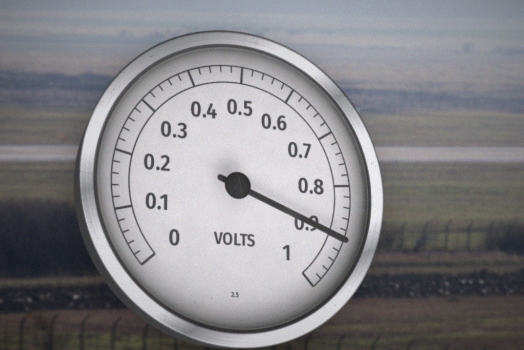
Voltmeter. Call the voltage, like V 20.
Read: V 0.9
